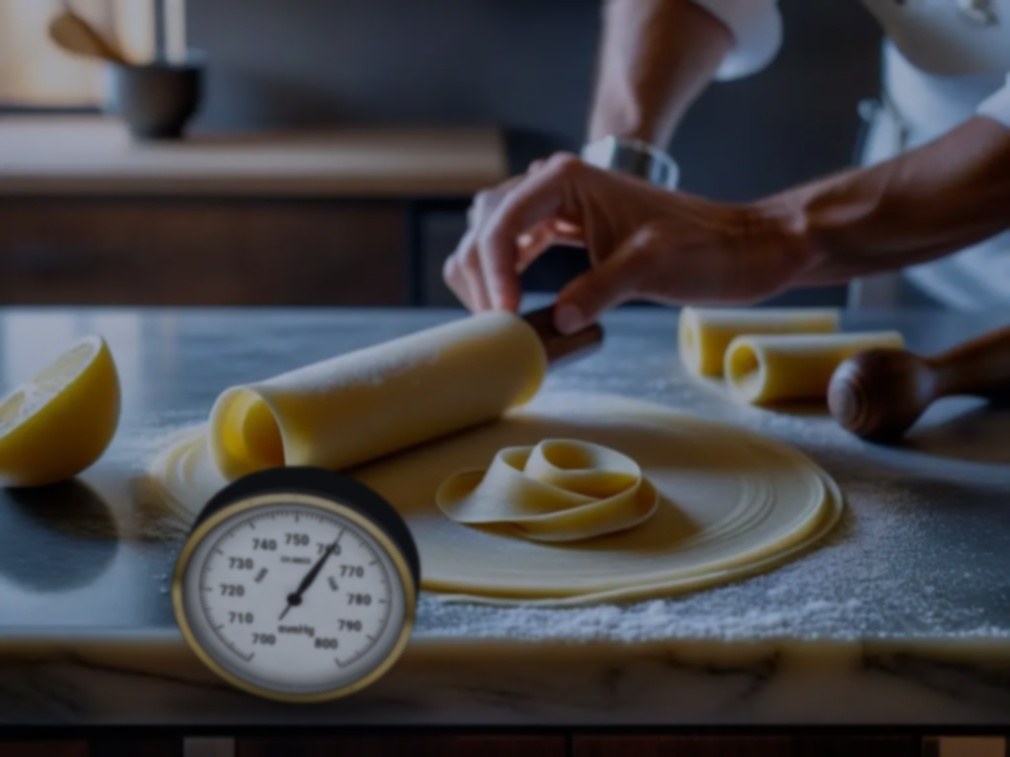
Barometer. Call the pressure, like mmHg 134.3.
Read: mmHg 760
